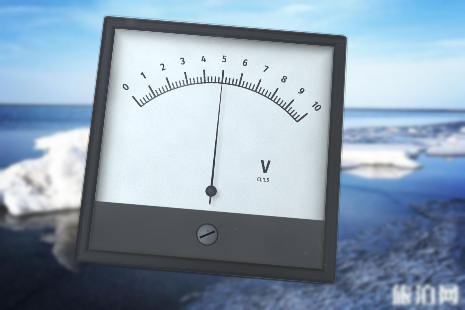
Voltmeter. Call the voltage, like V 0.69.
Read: V 5
